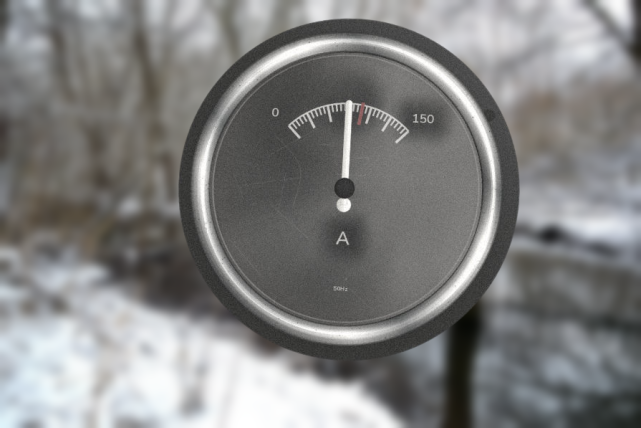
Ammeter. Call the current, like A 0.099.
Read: A 75
